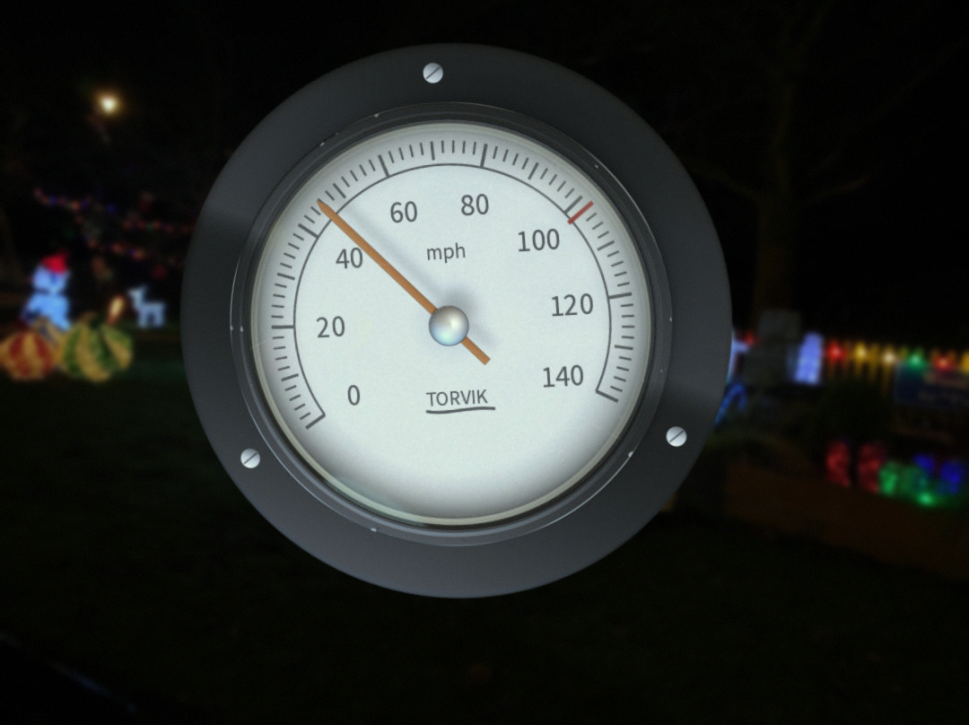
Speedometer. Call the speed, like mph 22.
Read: mph 46
